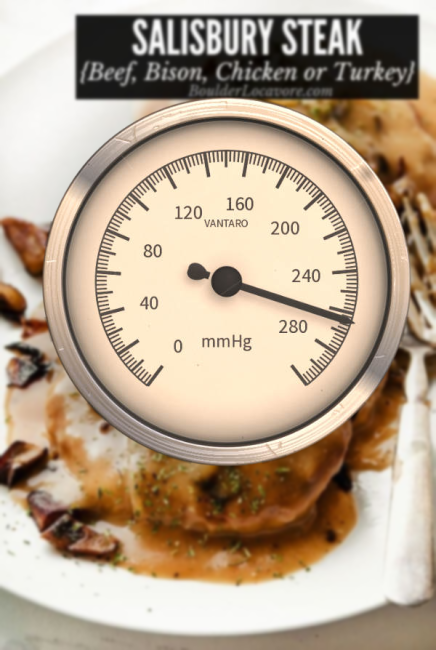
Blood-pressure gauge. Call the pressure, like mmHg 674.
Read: mmHg 264
